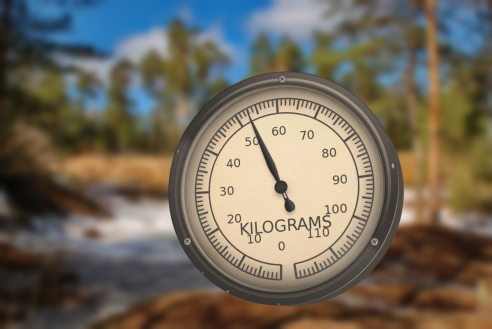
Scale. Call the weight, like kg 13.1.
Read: kg 53
